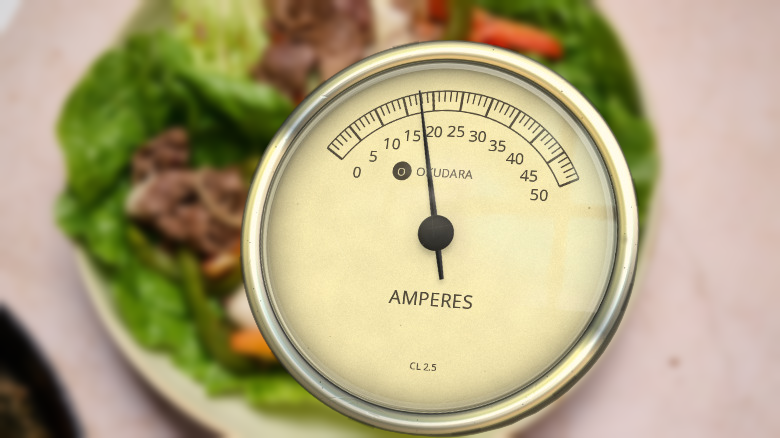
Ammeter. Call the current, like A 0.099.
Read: A 18
